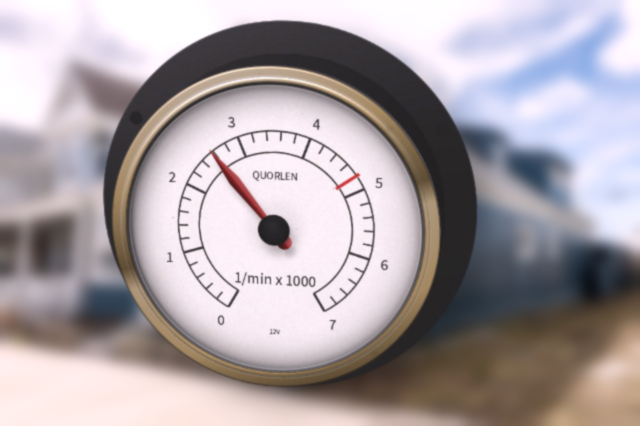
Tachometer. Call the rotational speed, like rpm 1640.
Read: rpm 2600
